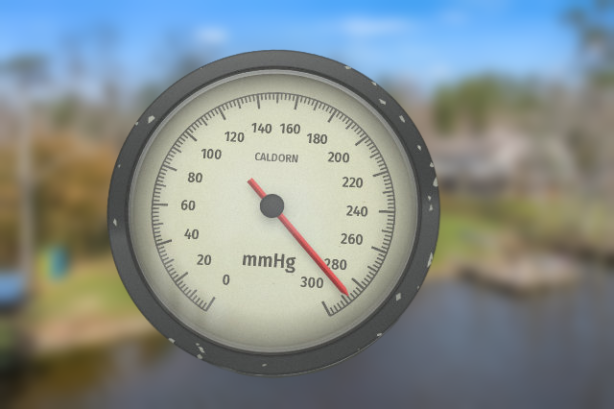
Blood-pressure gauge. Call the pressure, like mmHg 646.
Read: mmHg 288
